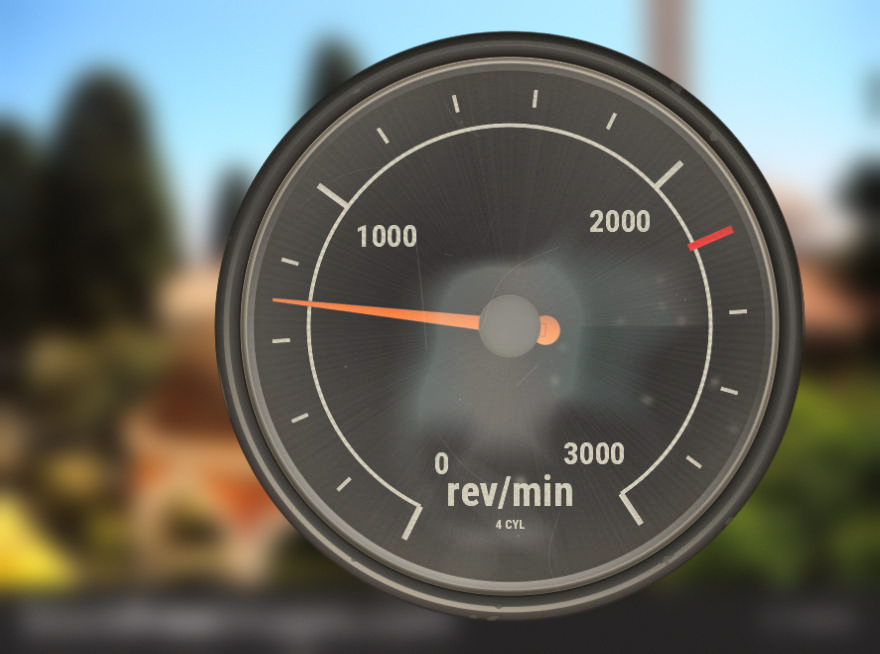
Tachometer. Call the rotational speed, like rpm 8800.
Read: rpm 700
